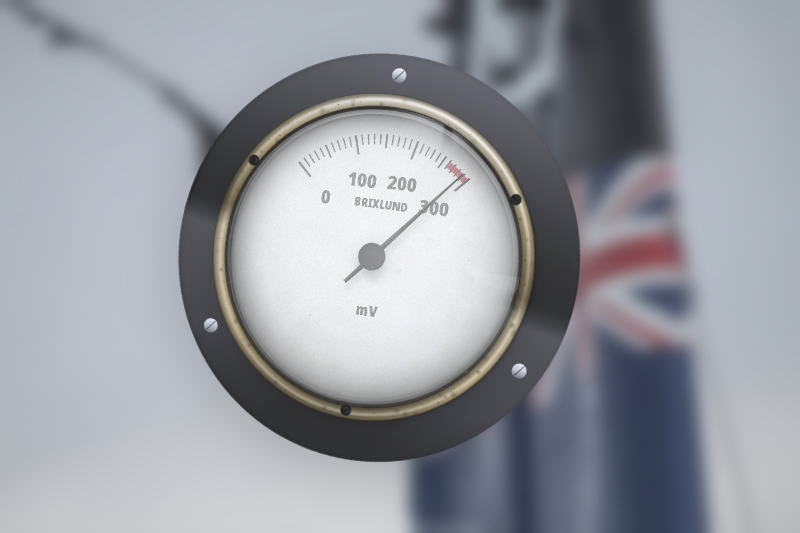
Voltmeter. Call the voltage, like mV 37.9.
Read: mV 290
